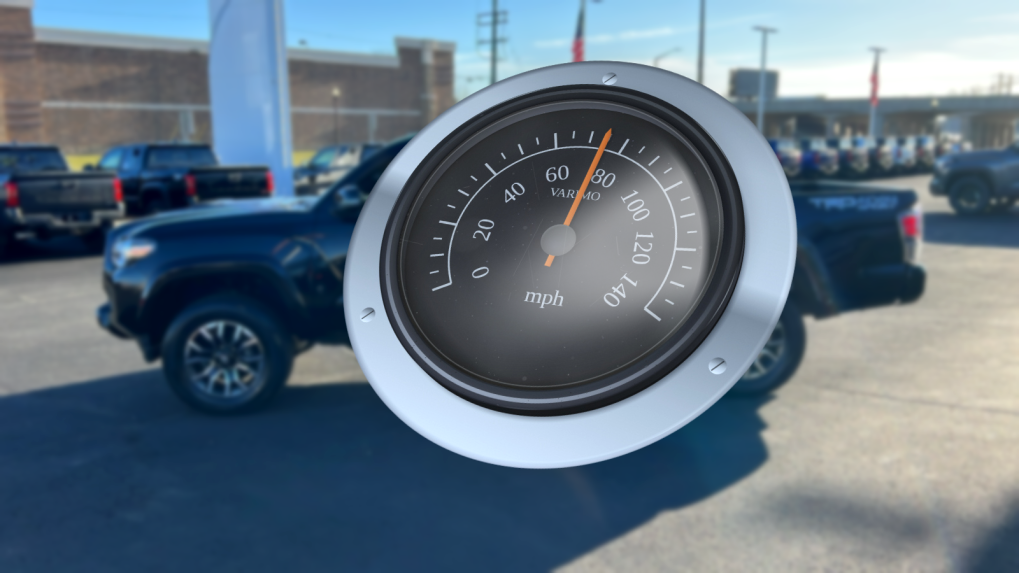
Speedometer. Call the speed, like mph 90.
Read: mph 75
